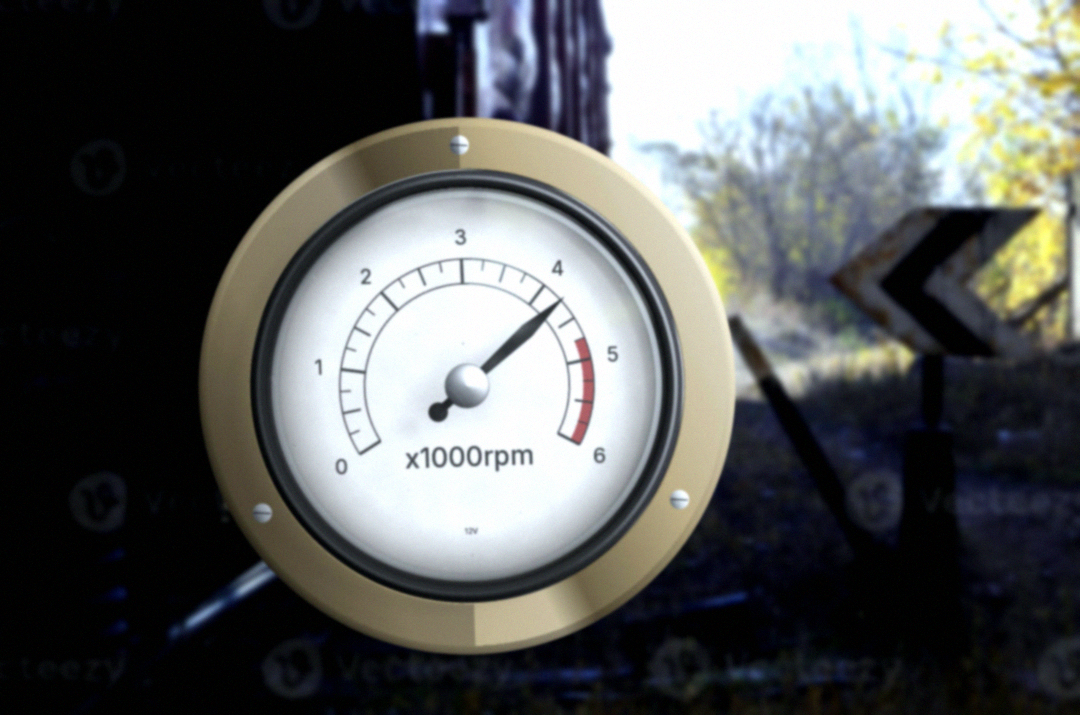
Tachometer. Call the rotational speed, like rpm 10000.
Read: rpm 4250
